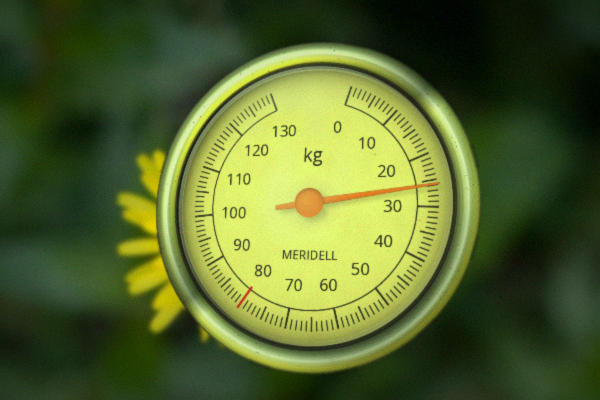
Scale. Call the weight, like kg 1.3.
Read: kg 26
